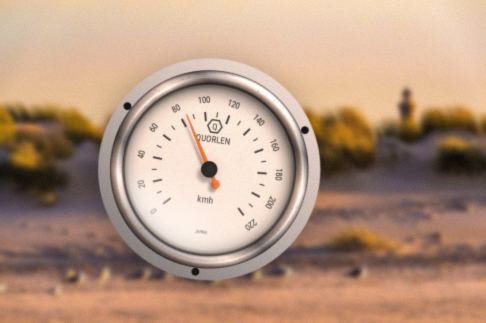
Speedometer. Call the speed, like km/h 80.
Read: km/h 85
